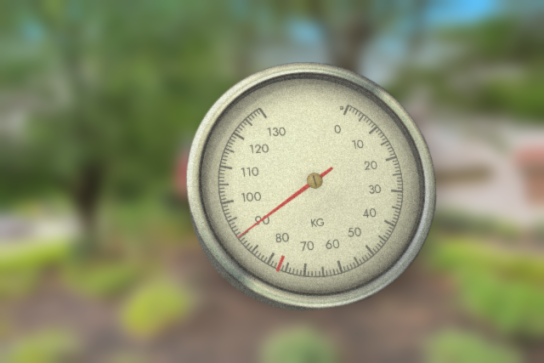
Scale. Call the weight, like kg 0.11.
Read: kg 90
